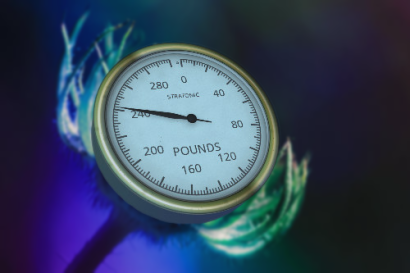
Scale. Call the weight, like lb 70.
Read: lb 240
